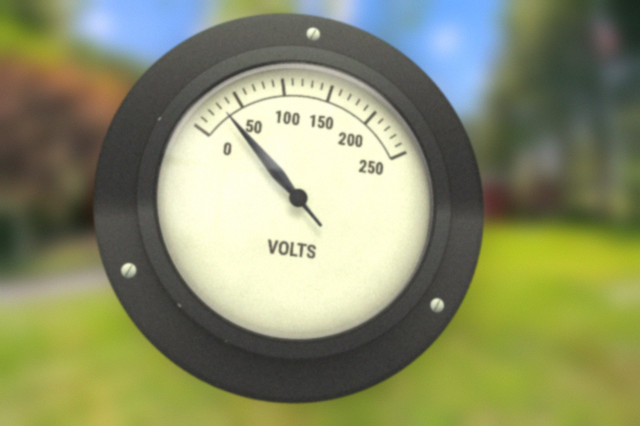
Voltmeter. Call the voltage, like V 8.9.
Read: V 30
